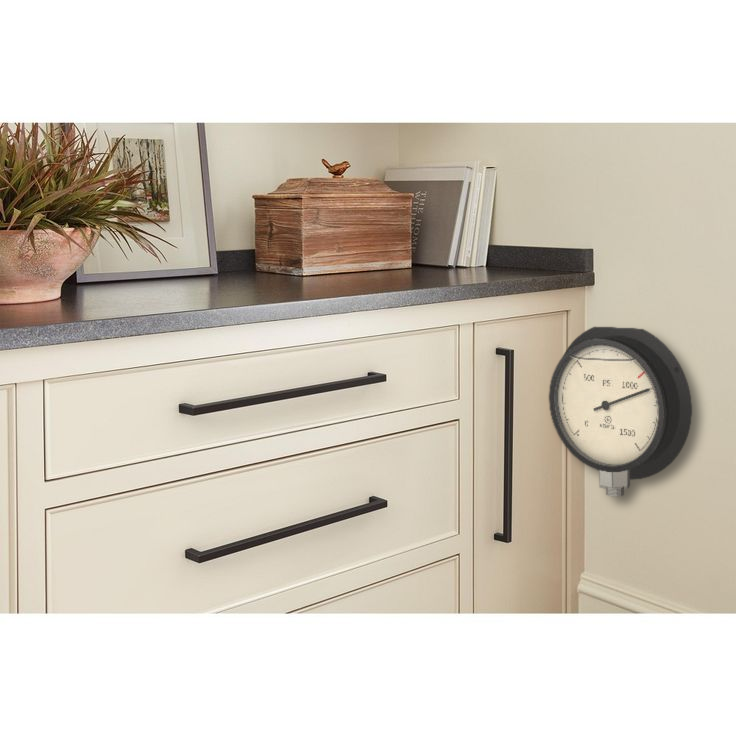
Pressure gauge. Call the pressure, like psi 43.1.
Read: psi 1100
